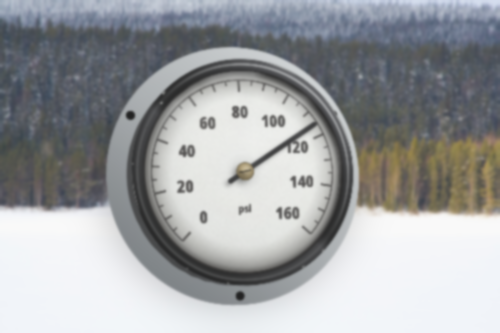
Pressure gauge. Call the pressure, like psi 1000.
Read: psi 115
